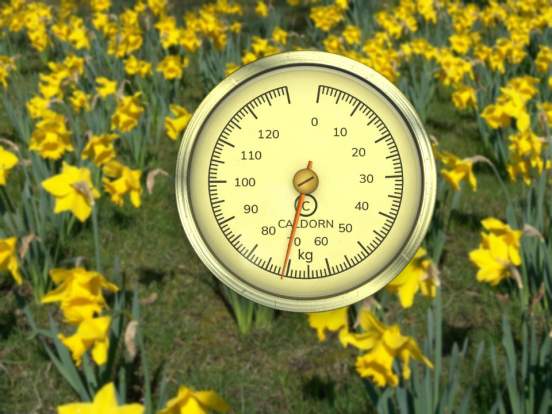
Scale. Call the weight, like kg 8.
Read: kg 71
